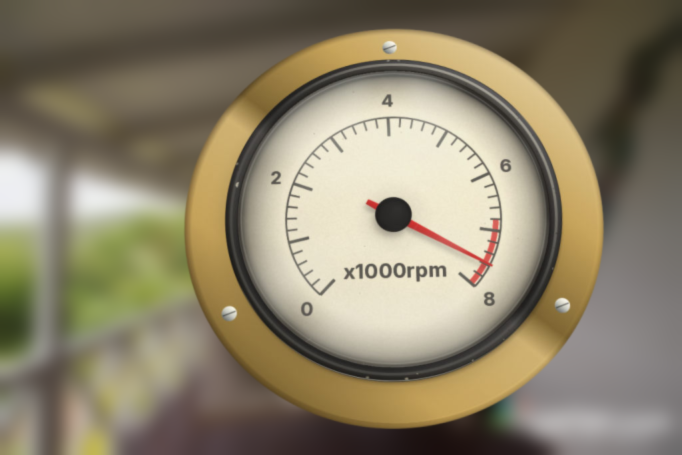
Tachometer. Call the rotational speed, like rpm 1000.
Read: rpm 7600
